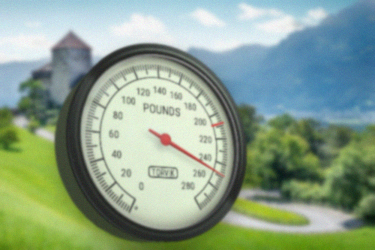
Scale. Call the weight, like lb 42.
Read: lb 250
